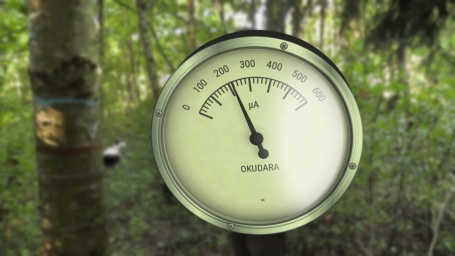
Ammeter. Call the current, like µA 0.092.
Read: µA 220
